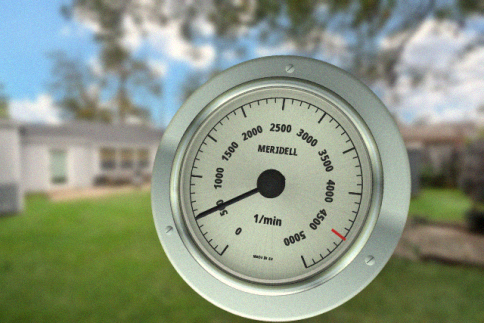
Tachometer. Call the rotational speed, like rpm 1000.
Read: rpm 500
